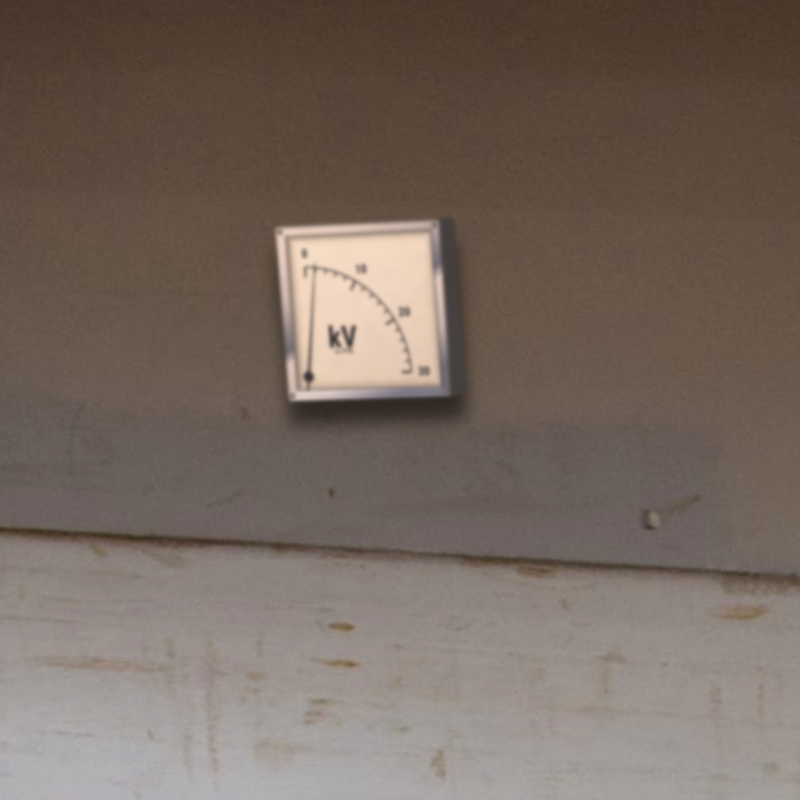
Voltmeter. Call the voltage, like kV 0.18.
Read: kV 2
